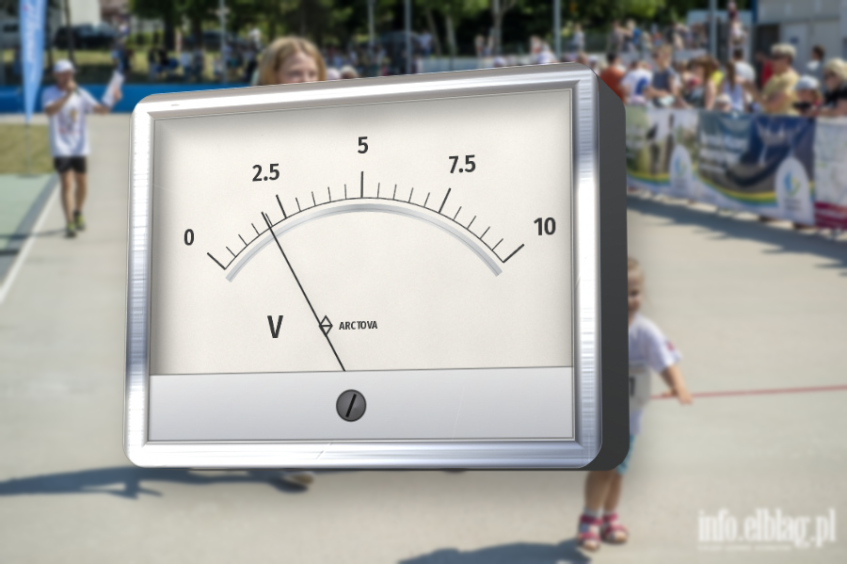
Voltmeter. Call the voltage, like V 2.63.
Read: V 2
